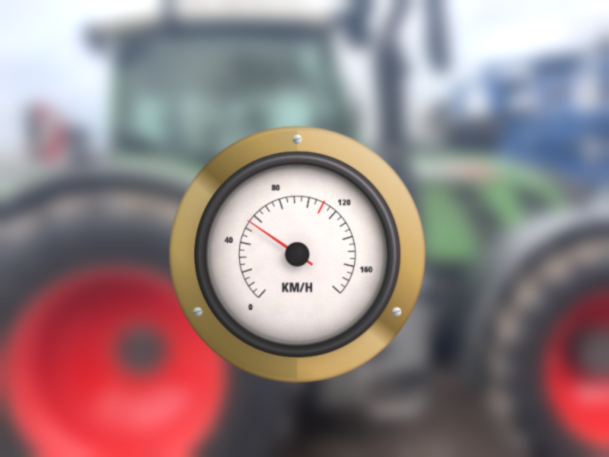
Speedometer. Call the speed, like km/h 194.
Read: km/h 55
